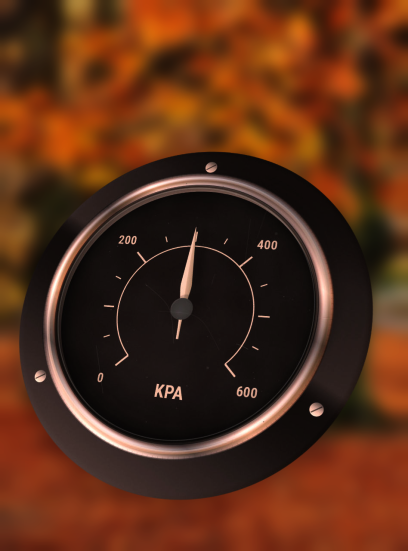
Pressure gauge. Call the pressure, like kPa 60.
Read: kPa 300
